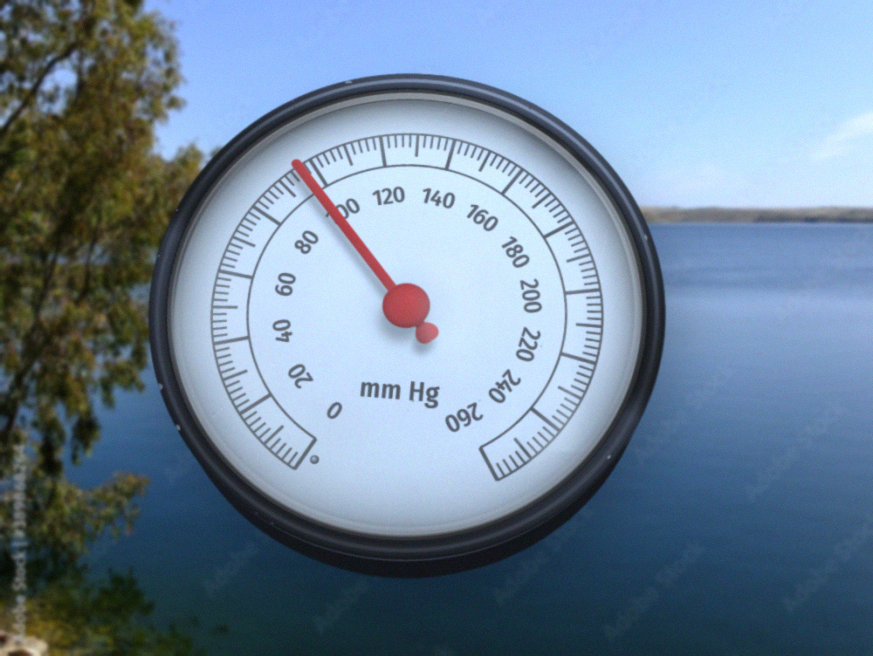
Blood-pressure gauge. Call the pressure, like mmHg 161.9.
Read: mmHg 96
